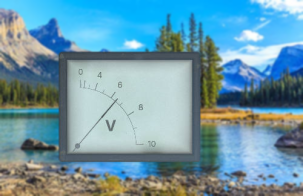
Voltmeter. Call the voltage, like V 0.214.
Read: V 6.5
